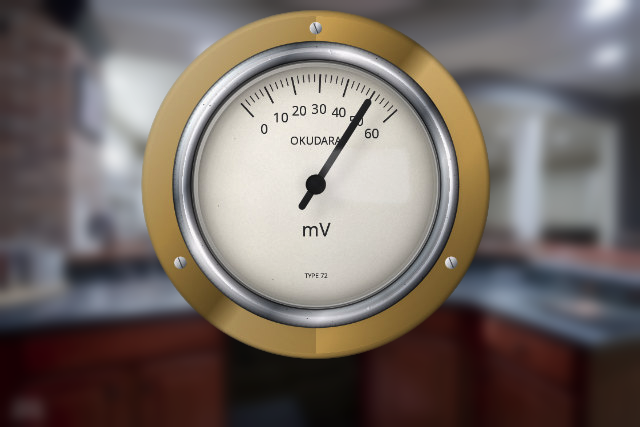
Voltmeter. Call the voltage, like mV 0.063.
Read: mV 50
